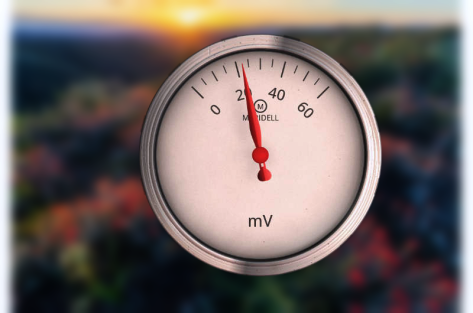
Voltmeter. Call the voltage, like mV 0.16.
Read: mV 22.5
